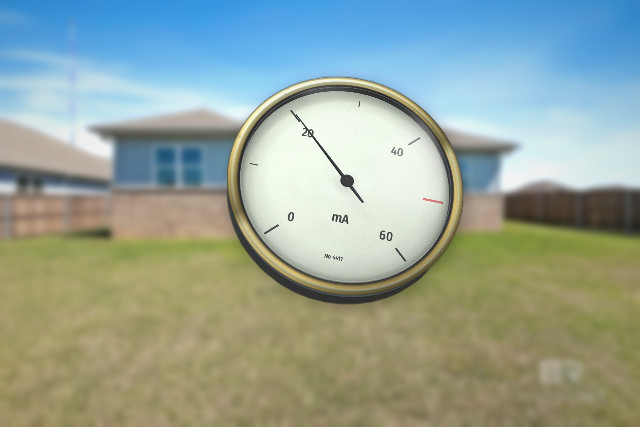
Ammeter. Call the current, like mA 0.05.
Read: mA 20
